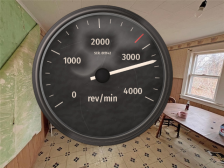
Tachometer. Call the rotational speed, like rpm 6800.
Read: rpm 3300
